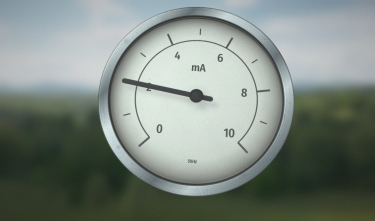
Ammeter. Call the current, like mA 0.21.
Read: mA 2
